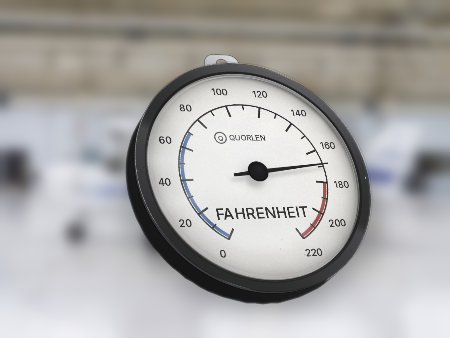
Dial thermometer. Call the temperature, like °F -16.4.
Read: °F 170
